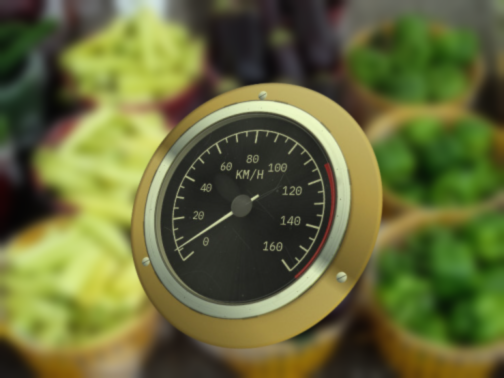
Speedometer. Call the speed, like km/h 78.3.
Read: km/h 5
